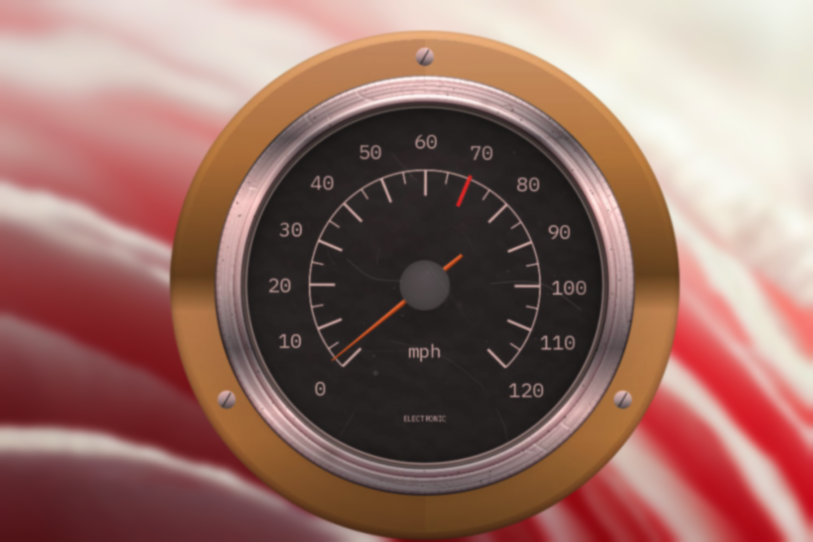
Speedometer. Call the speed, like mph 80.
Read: mph 2.5
